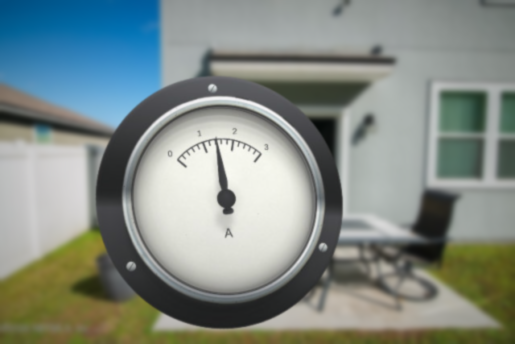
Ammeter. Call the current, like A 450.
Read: A 1.4
